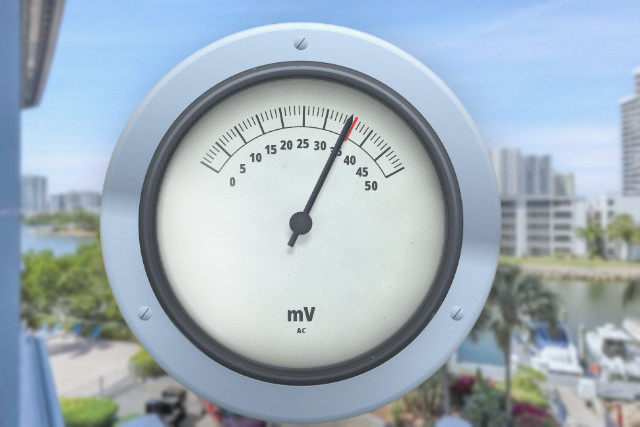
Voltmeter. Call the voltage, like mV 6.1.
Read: mV 35
